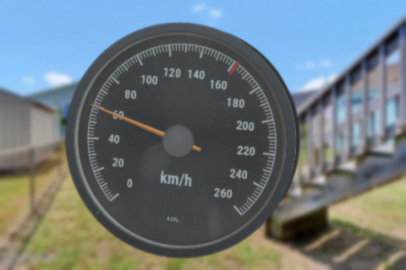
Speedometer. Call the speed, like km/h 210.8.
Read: km/h 60
